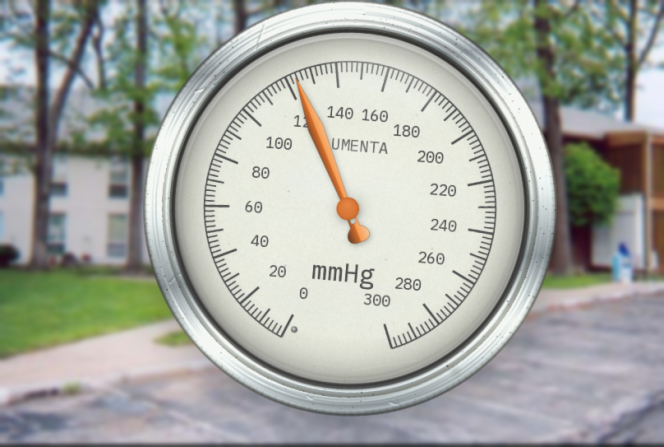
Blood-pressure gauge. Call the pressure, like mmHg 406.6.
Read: mmHg 124
